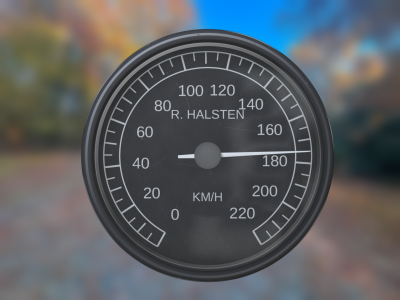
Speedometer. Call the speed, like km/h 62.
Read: km/h 175
